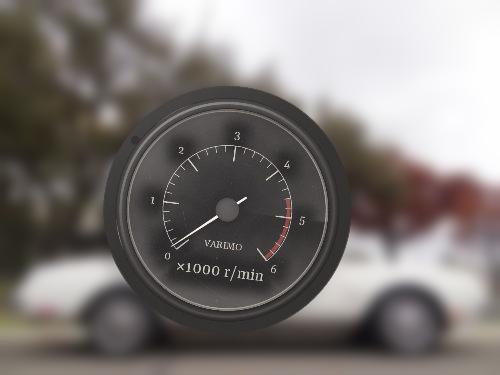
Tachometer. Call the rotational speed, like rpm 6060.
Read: rpm 100
